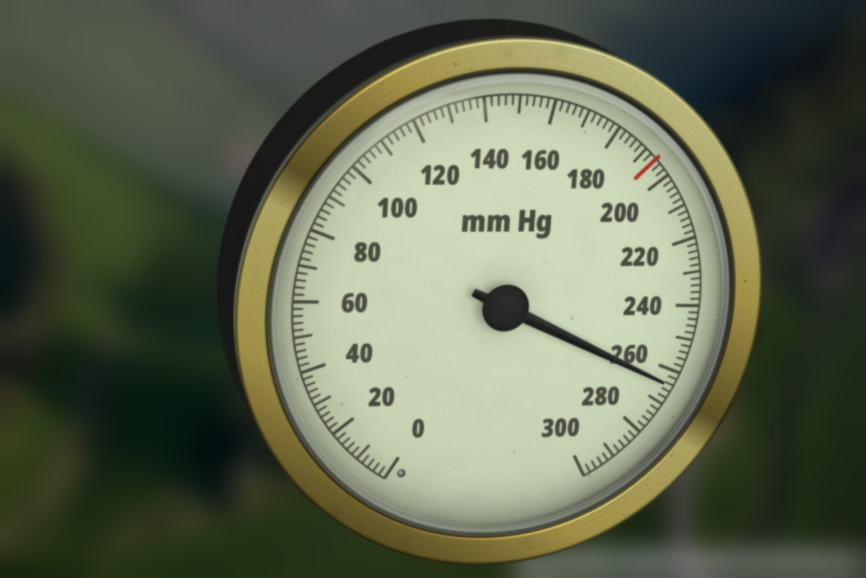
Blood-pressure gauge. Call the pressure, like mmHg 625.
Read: mmHg 264
